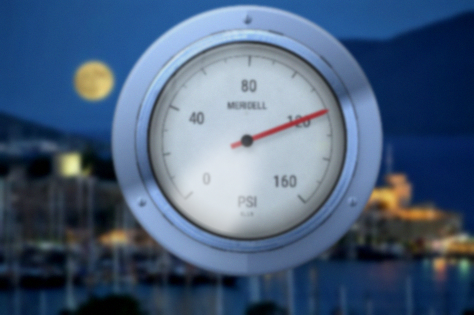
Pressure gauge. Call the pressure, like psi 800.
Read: psi 120
